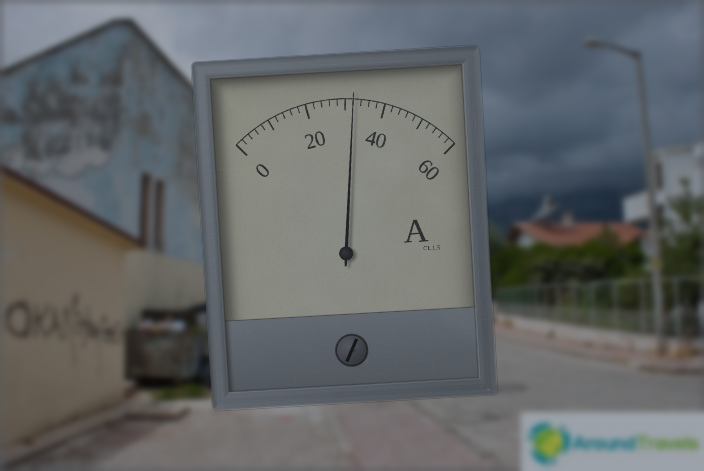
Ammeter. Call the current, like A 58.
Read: A 32
